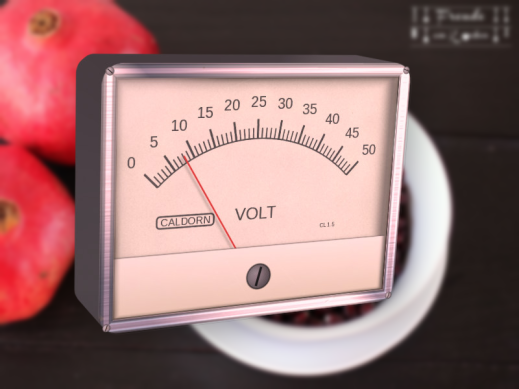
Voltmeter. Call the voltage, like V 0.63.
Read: V 8
